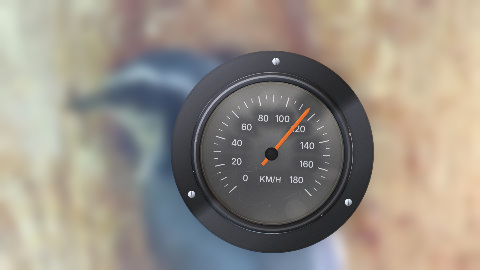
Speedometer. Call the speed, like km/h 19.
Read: km/h 115
